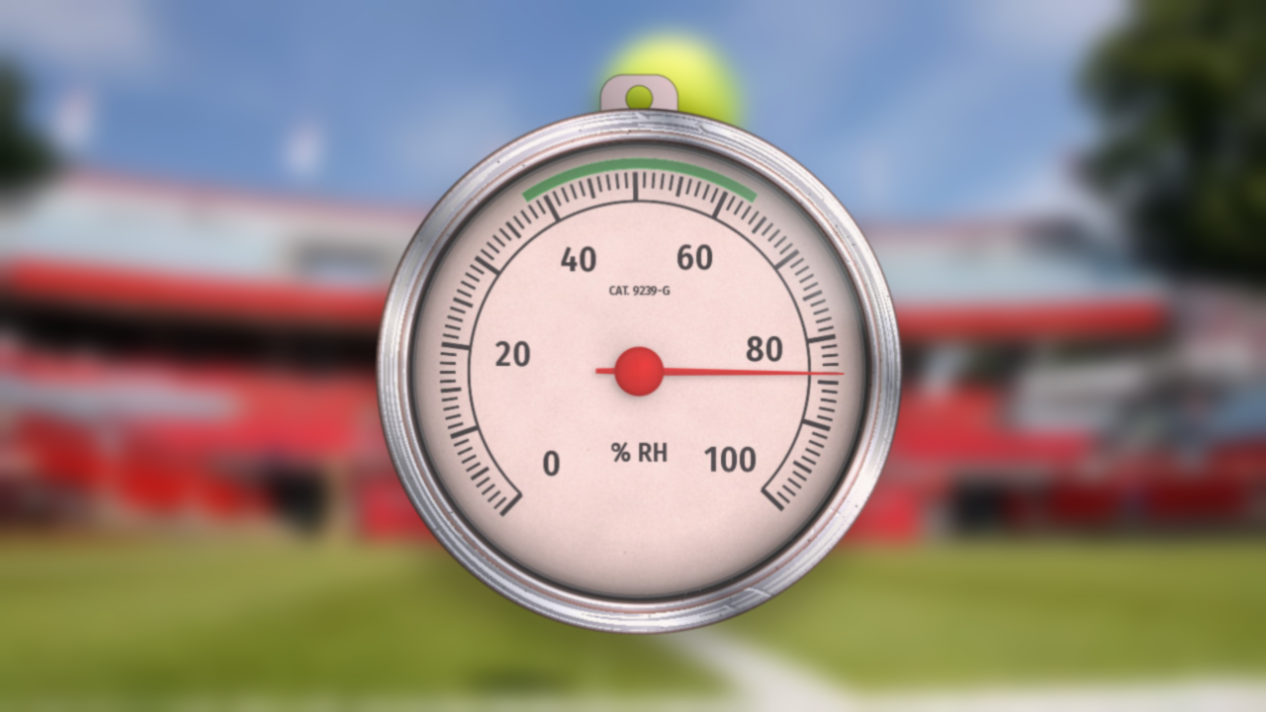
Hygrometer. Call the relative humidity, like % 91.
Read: % 84
